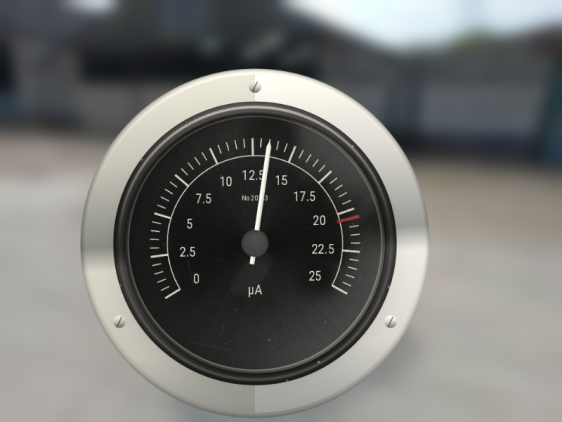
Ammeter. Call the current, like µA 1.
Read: µA 13.5
